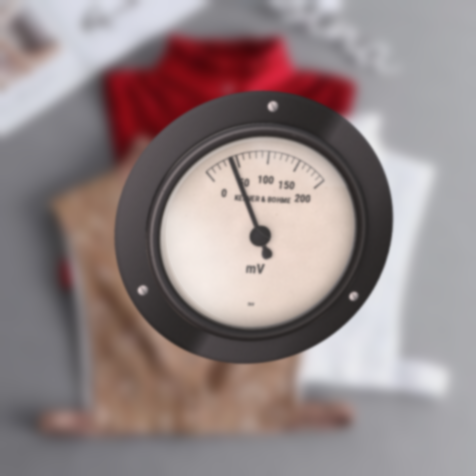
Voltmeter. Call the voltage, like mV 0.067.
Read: mV 40
